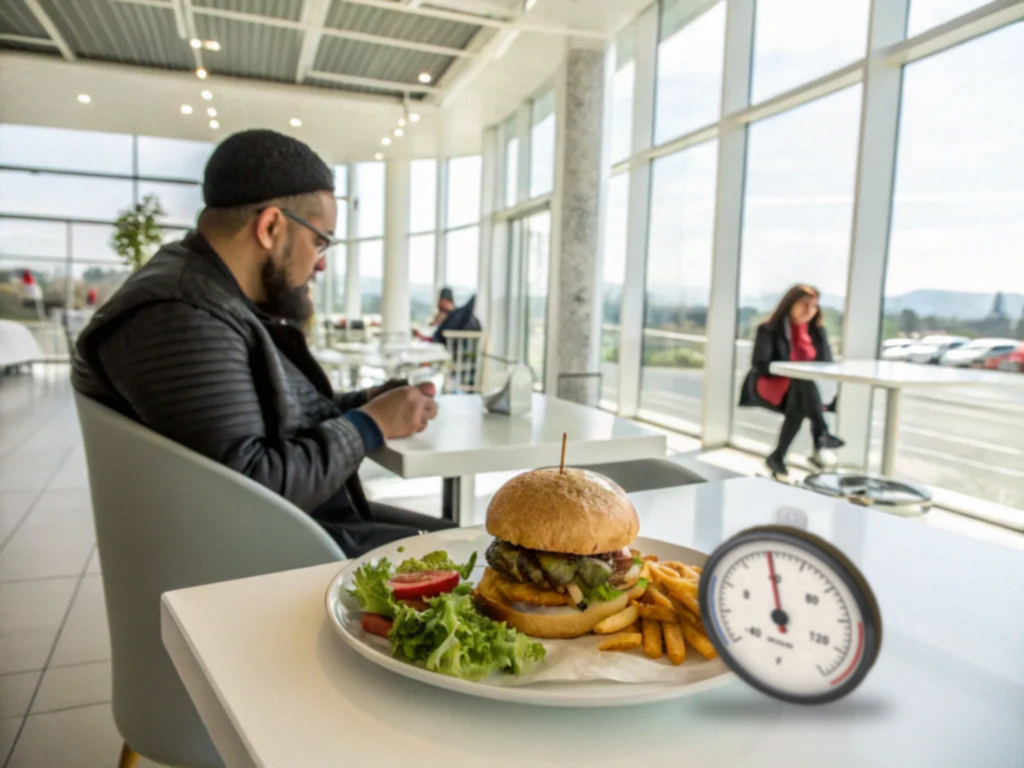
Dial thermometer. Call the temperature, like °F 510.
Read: °F 40
